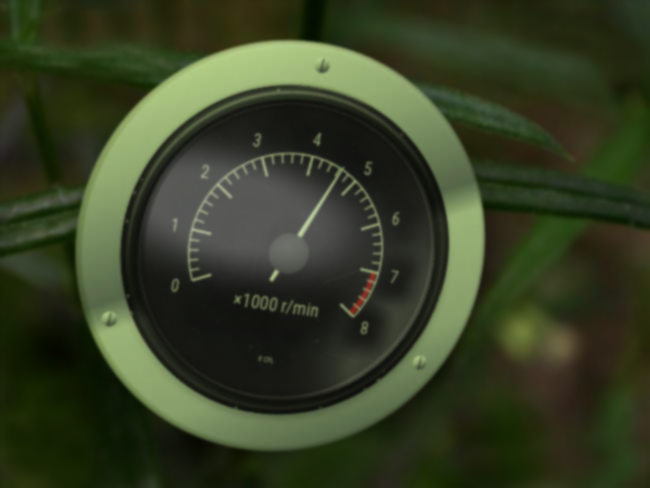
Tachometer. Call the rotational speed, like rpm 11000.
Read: rpm 4600
